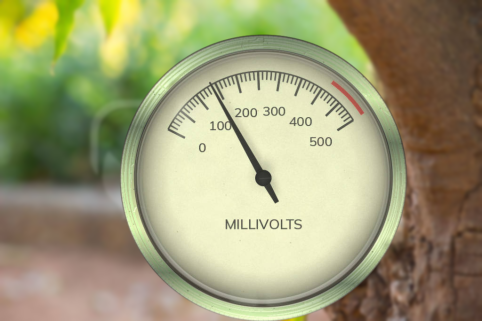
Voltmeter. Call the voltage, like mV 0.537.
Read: mV 140
